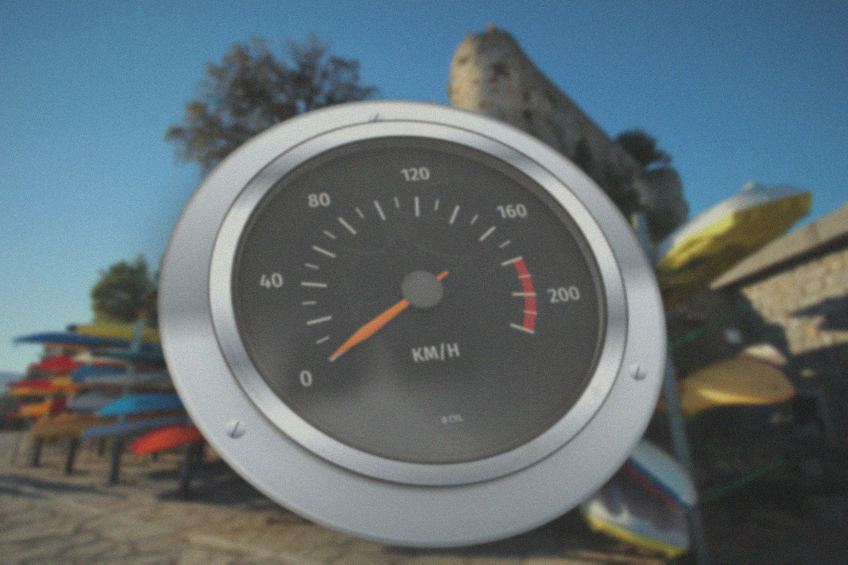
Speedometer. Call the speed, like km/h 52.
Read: km/h 0
